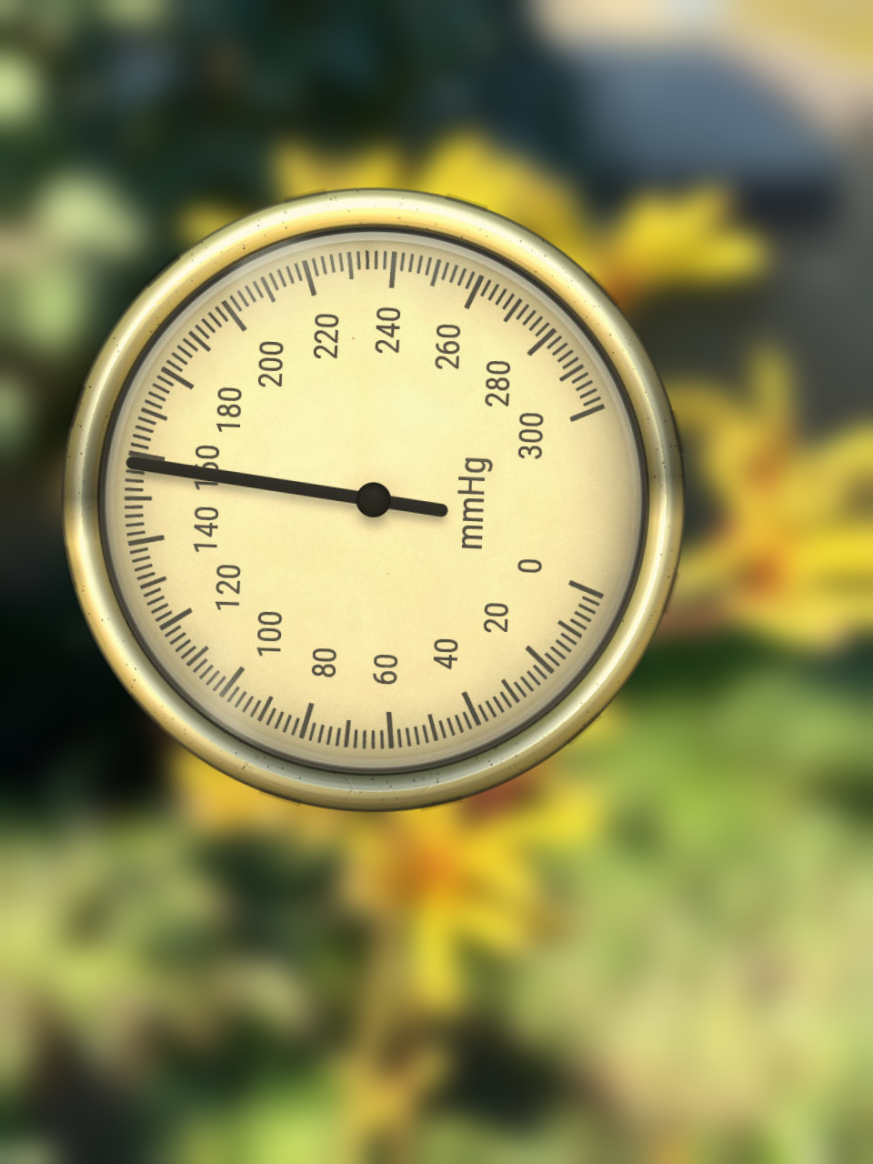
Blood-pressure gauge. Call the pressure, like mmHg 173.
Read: mmHg 158
